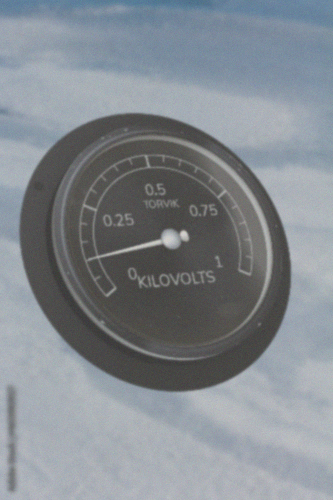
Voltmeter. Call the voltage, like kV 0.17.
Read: kV 0.1
